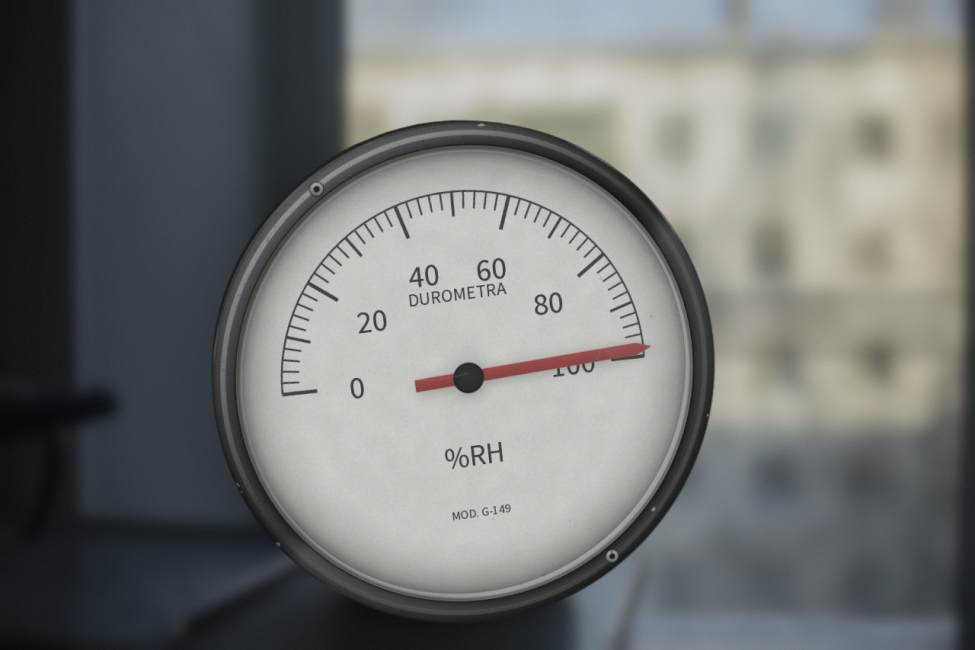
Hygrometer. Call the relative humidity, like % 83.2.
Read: % 98
